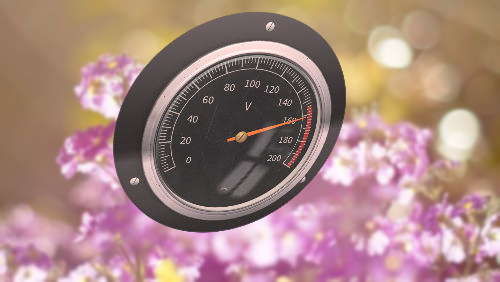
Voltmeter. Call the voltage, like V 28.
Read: V 160
